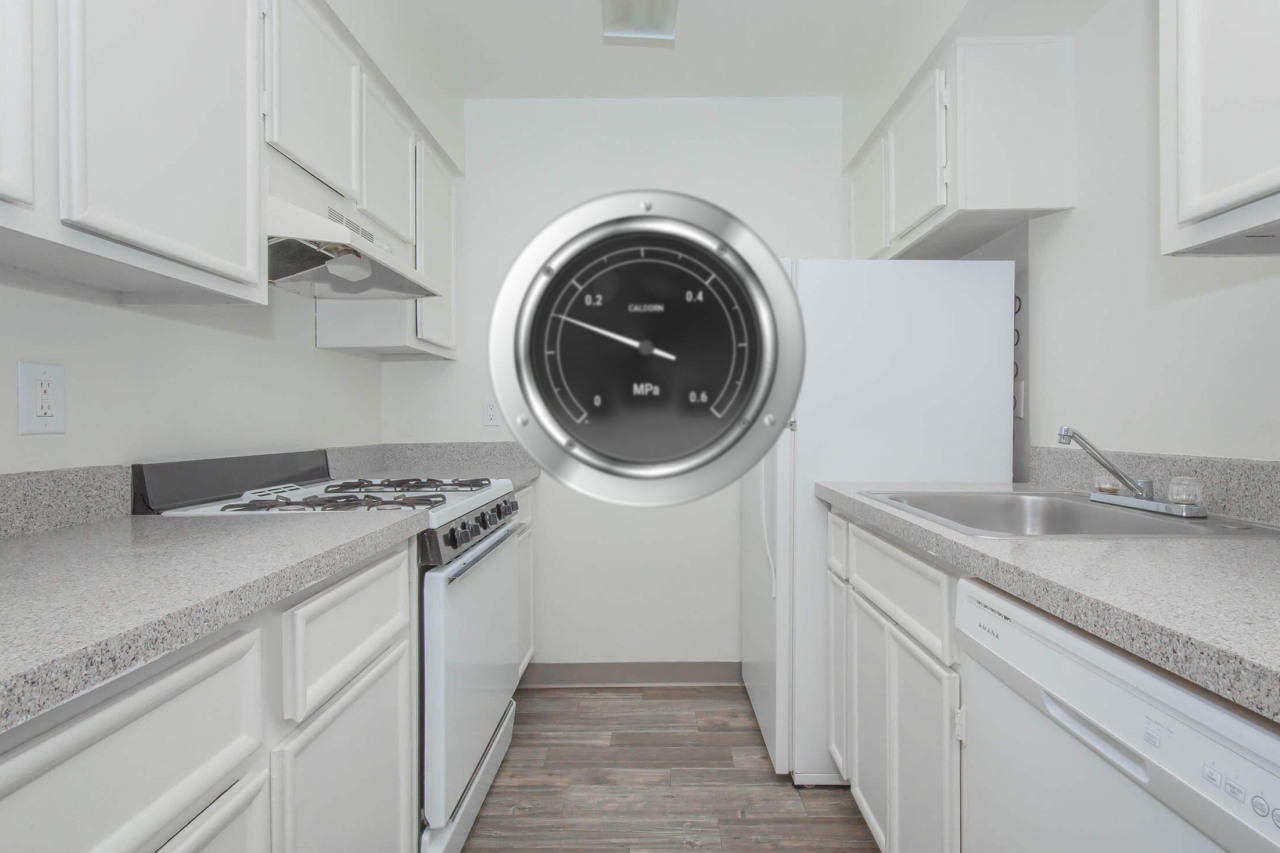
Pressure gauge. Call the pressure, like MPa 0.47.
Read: MPa 0.15
